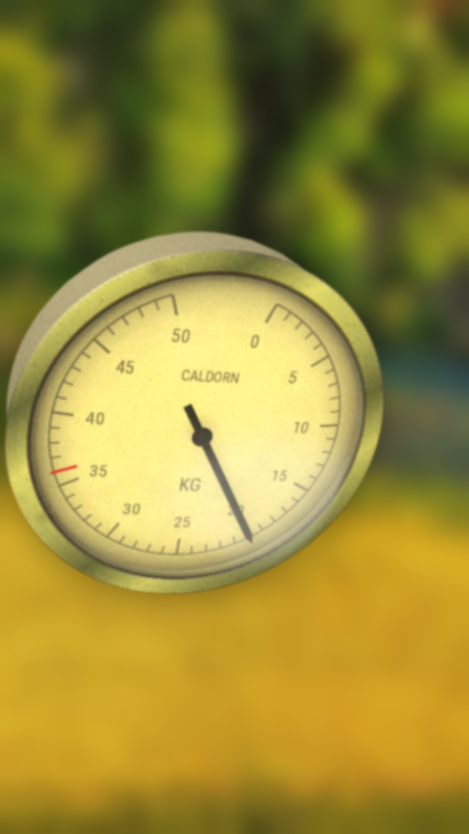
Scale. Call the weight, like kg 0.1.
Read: kg 20
